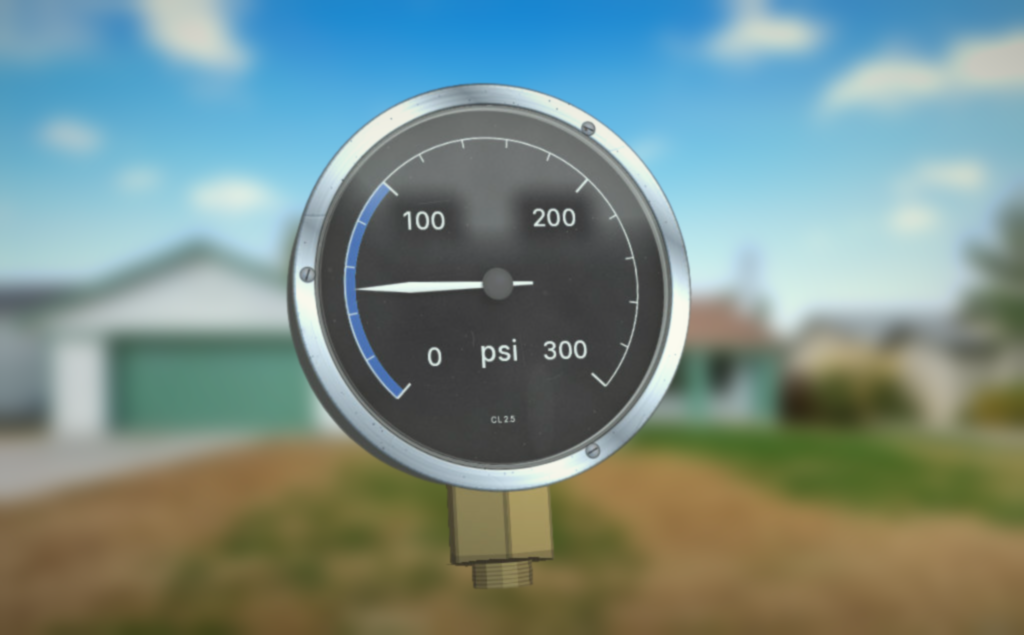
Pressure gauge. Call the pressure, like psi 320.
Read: psi 50
